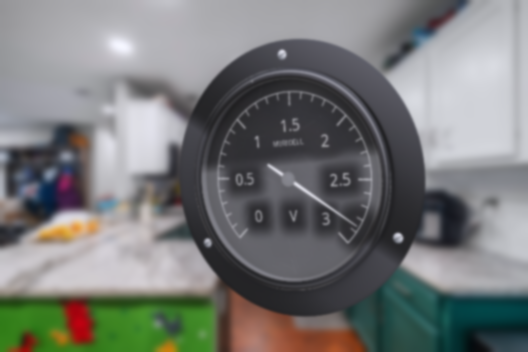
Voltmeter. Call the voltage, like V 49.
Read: V 2.85
